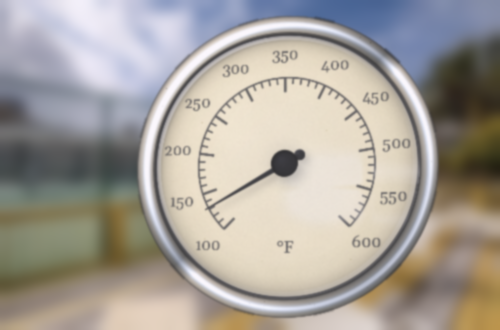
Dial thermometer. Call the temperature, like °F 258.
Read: °F 130
